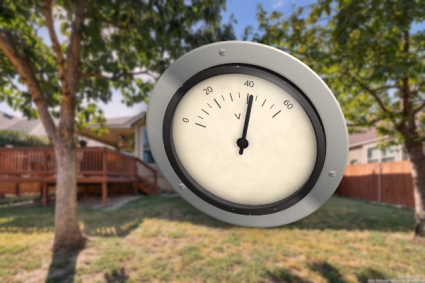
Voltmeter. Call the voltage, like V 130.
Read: V 42.5
